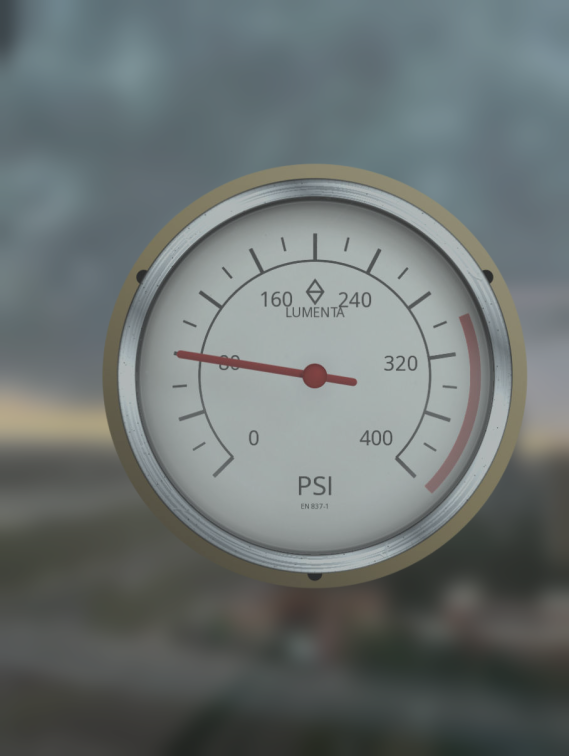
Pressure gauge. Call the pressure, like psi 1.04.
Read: psi 80
